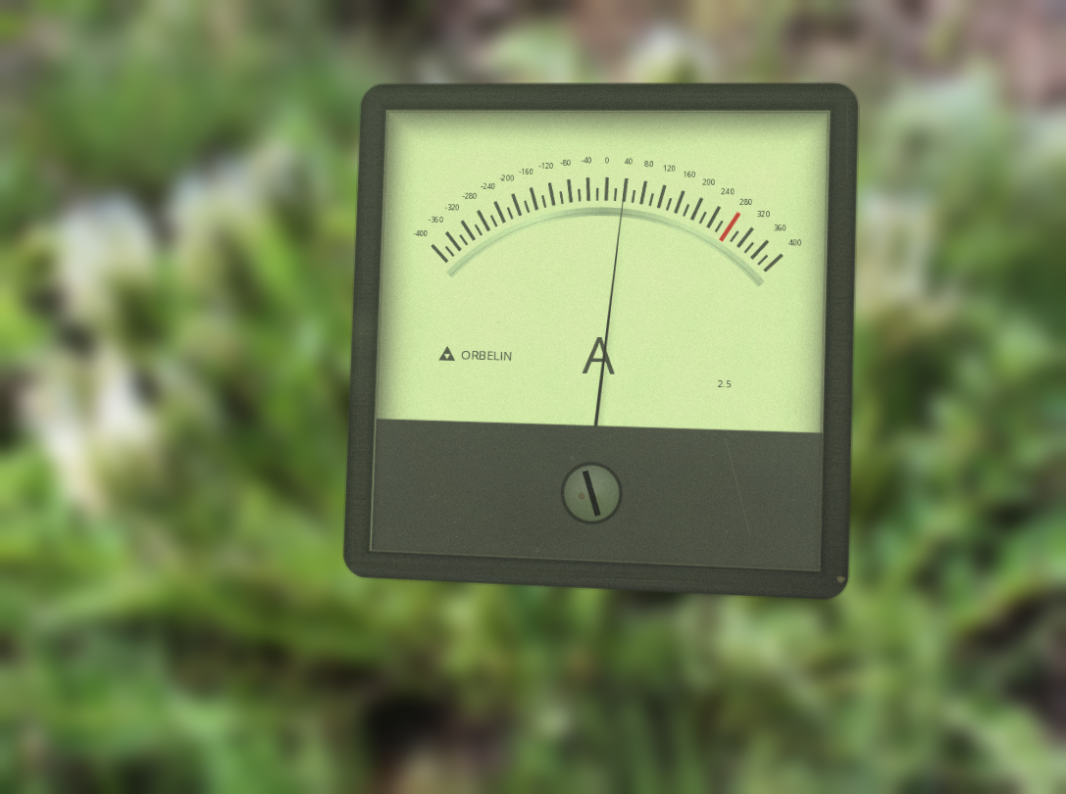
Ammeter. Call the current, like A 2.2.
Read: A 40
